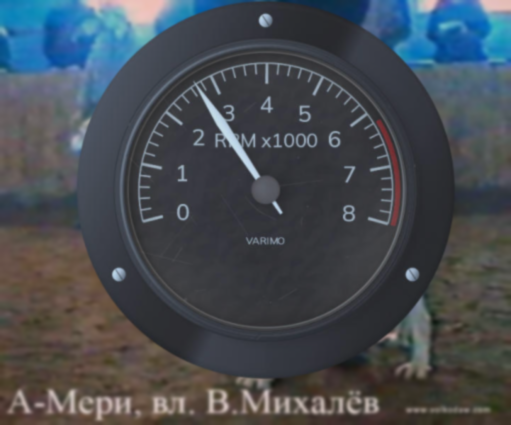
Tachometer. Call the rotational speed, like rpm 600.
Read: rpm 2700
